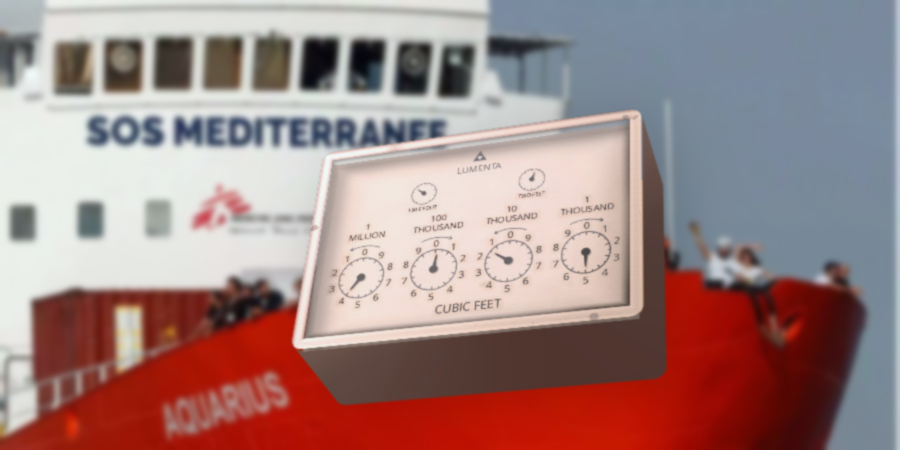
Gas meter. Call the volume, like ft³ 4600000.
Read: ft³ 401500
